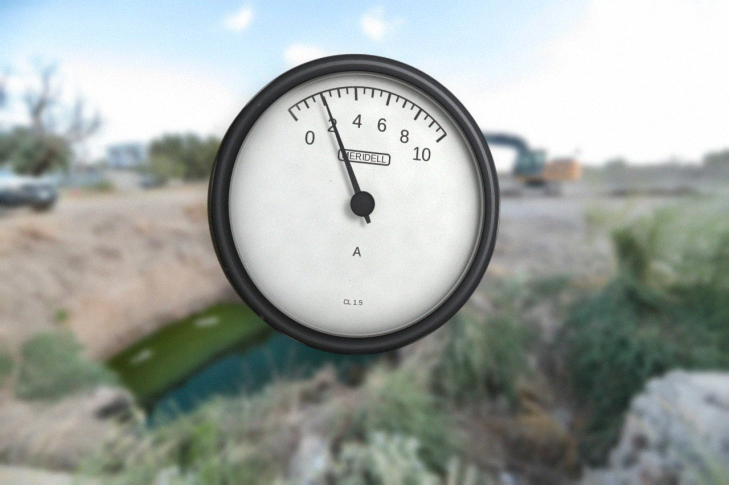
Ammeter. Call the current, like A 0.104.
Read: A 2
